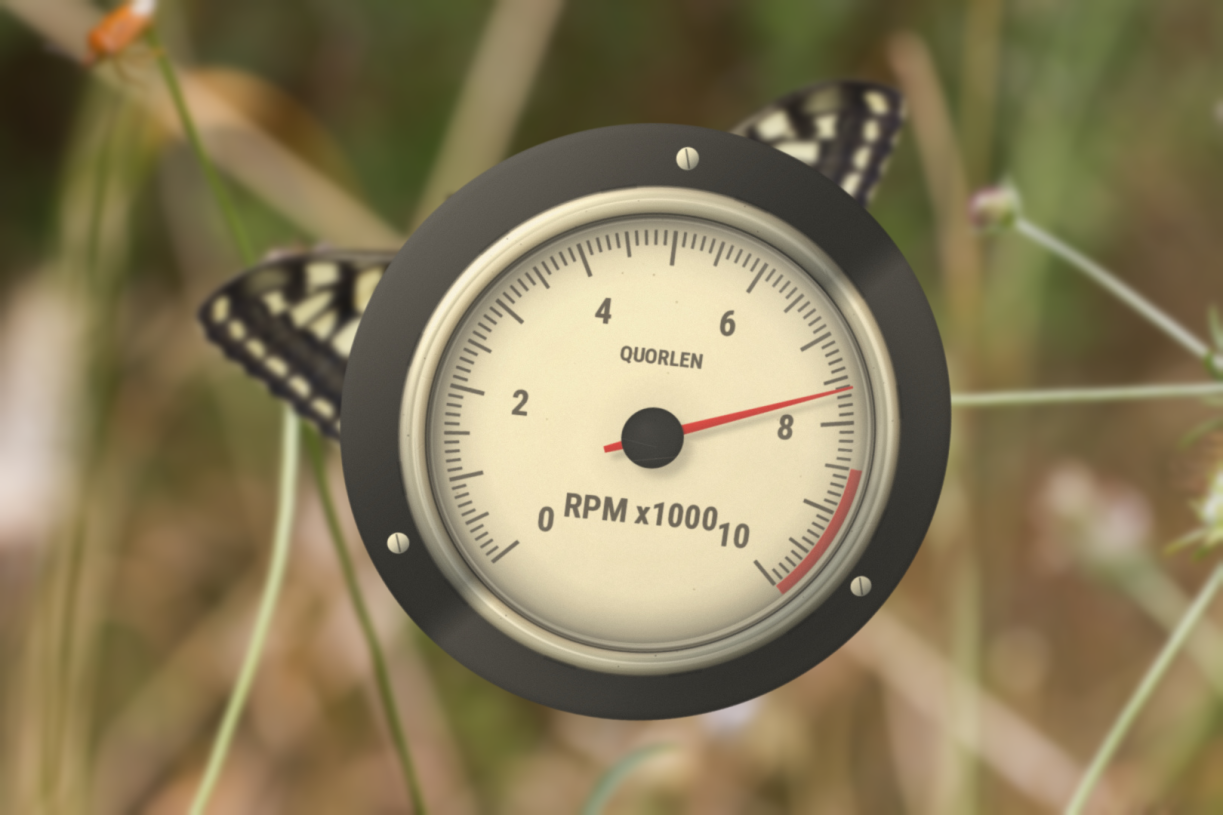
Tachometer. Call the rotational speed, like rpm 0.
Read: rpm 7600
